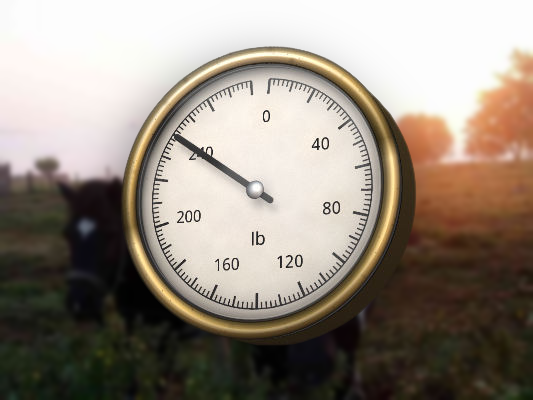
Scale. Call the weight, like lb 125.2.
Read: lb 240
